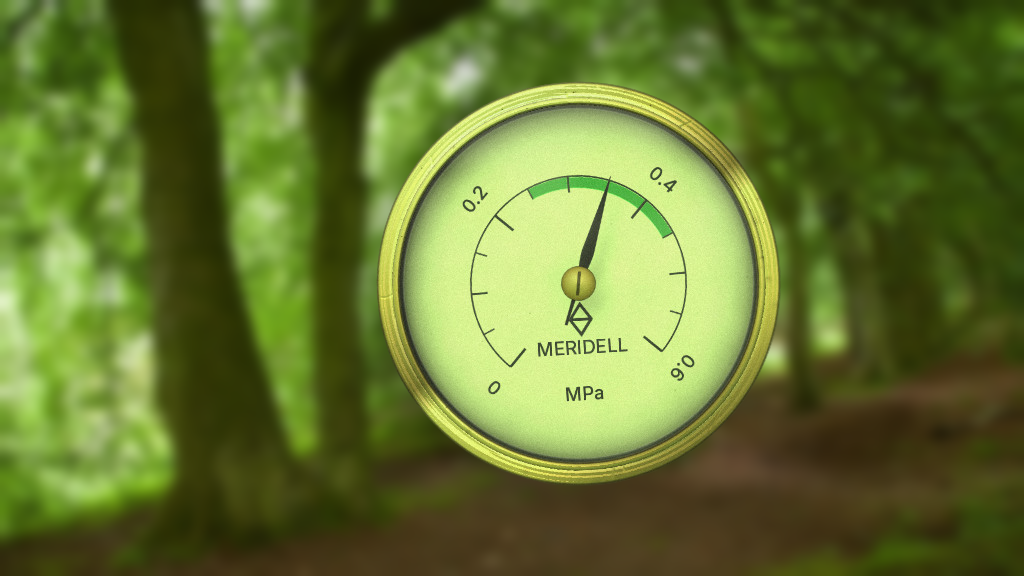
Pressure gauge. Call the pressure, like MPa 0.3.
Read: MPa 0.35
